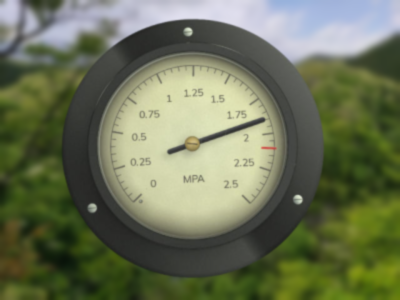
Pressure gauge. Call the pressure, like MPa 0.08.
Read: MPa 1.9
